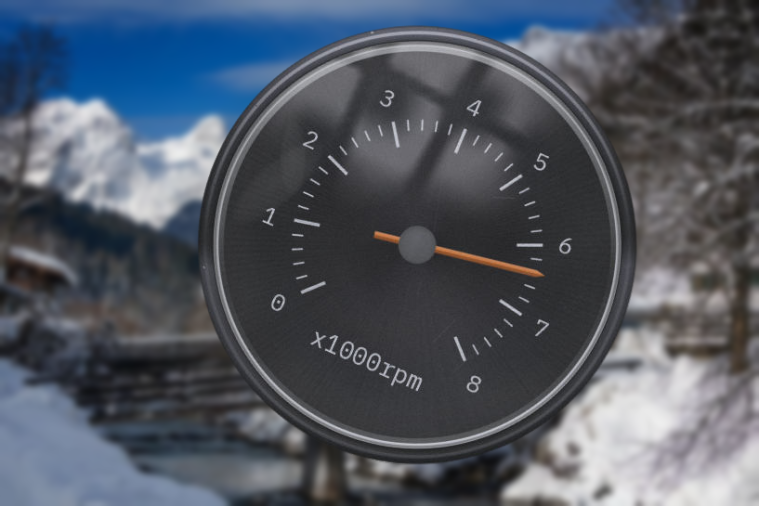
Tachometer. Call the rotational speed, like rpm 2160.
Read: rpm 6400
